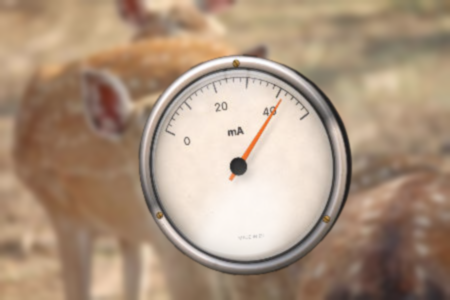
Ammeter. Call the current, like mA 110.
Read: mA 42
